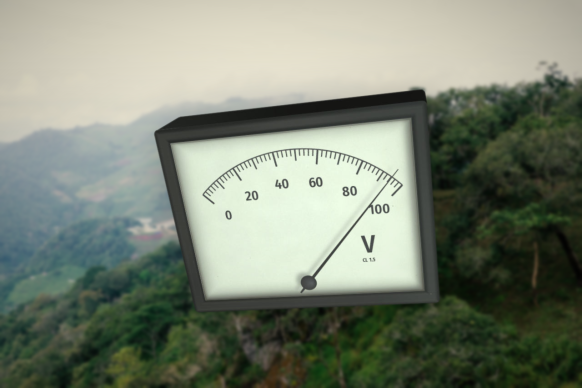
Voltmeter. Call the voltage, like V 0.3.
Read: V 94
